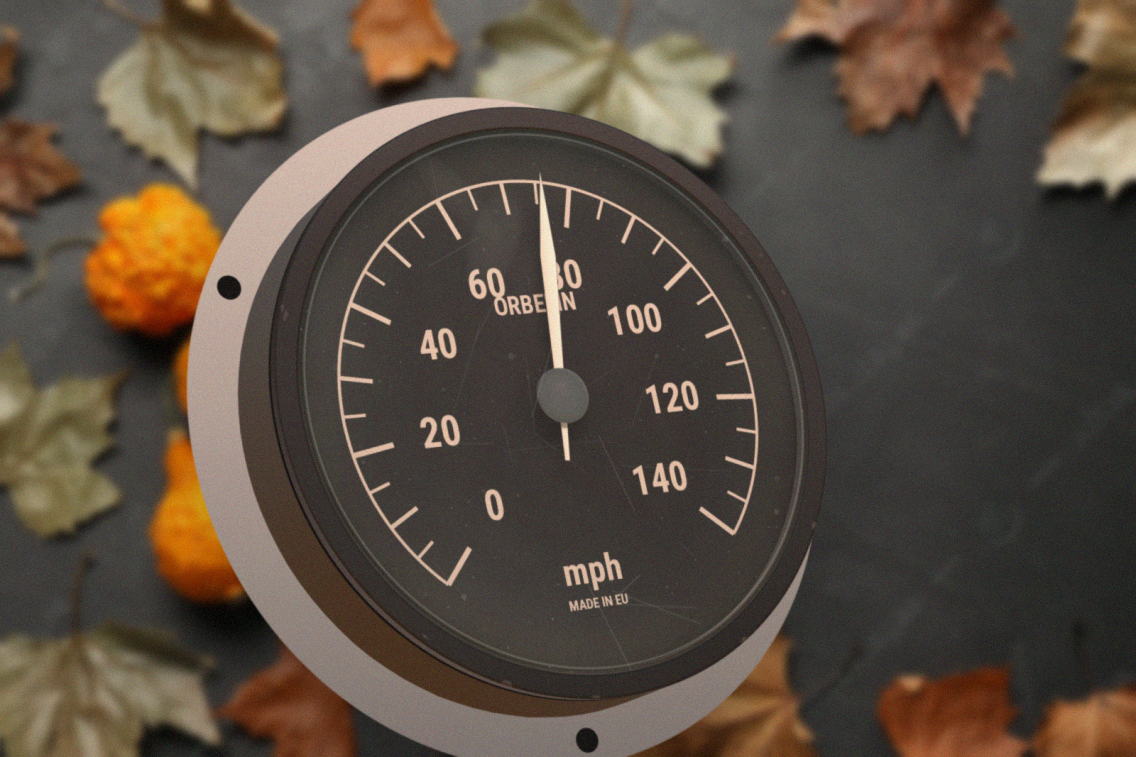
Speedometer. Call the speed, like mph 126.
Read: mph 75
